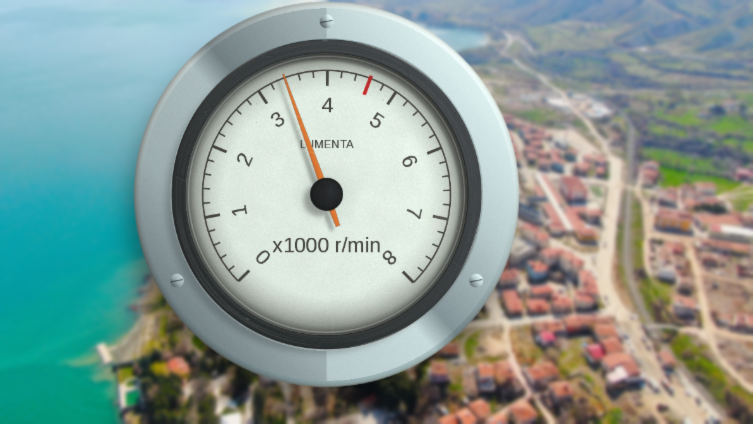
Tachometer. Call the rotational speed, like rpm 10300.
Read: rpm 3400
